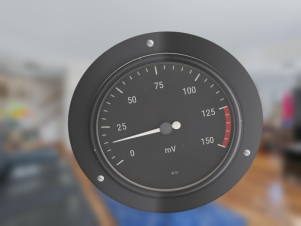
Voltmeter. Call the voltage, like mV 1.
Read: mV 15
